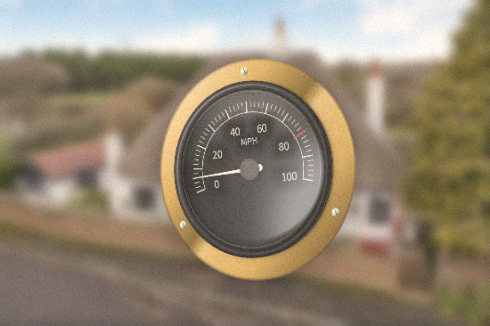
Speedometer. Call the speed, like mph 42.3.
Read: mph 6
